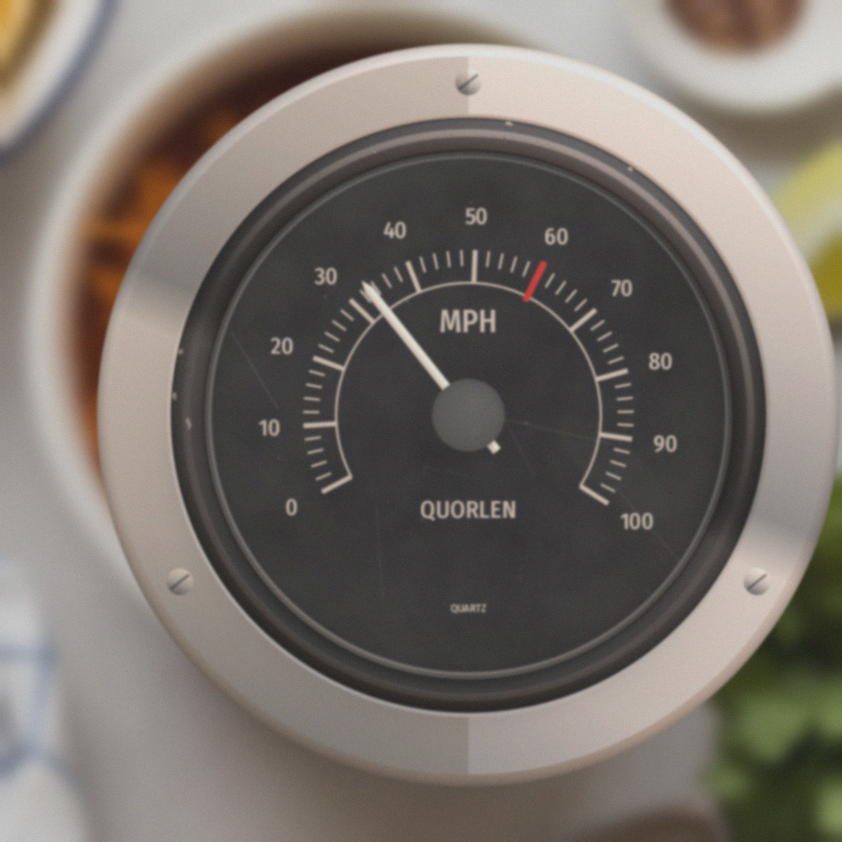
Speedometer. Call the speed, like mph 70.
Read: mph 33
